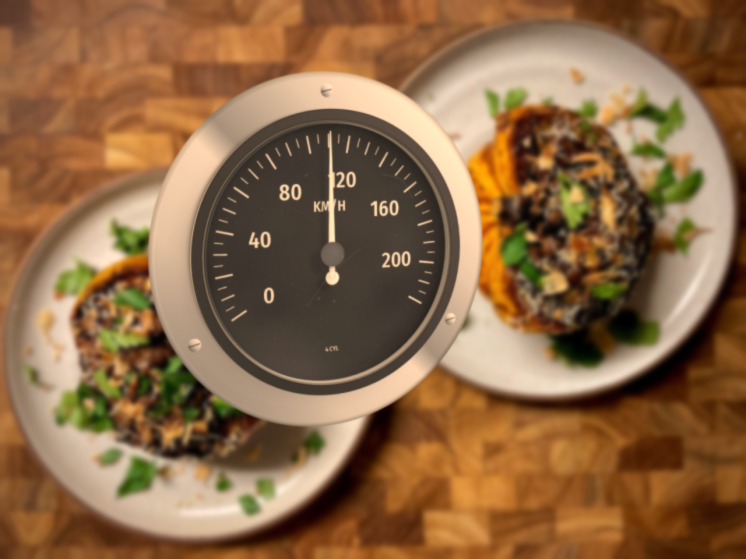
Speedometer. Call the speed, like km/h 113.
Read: km/h 110
